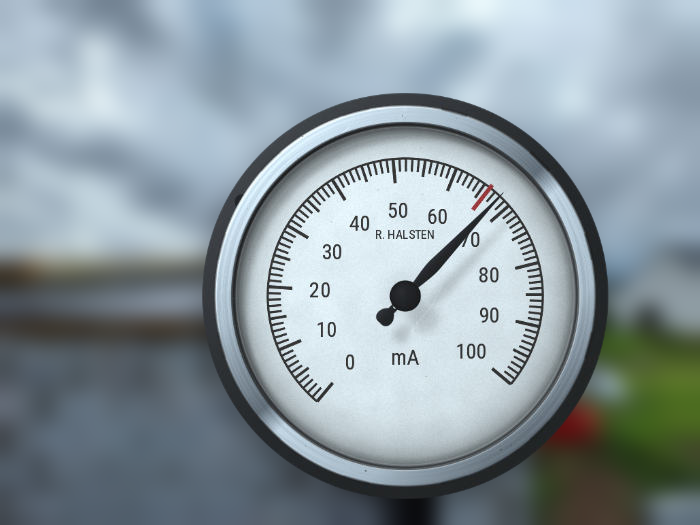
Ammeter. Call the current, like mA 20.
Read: mA 68
